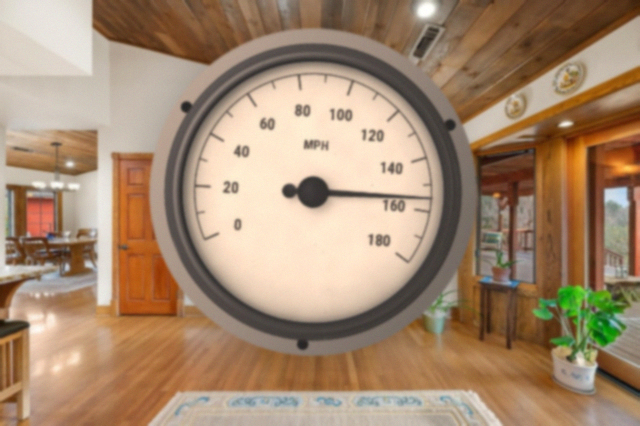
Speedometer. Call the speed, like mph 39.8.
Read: mph 155
